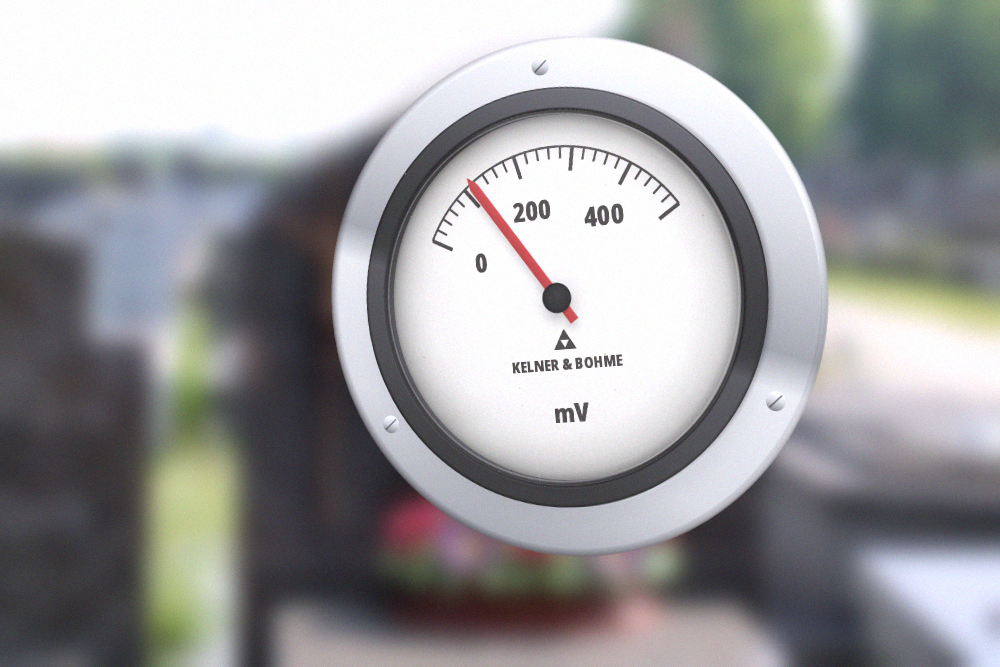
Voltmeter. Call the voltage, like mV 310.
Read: mV 120
